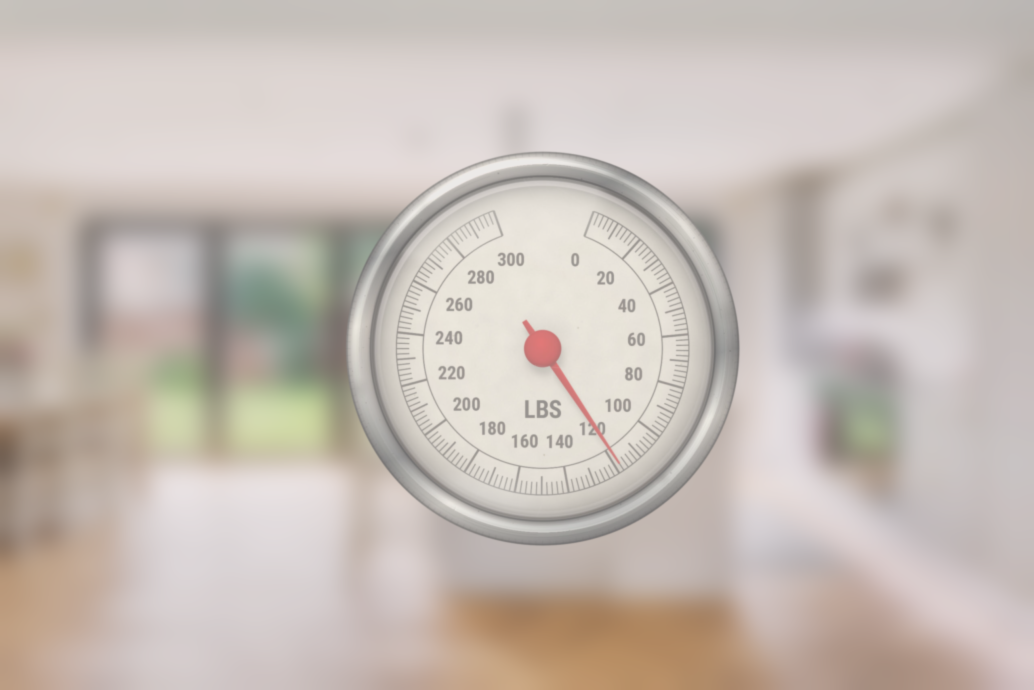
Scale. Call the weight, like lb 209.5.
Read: lb 118
